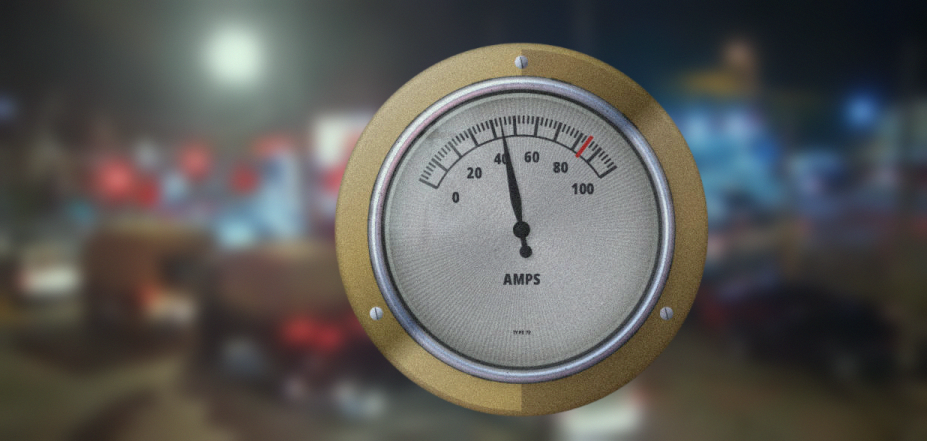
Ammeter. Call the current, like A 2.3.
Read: A 44
